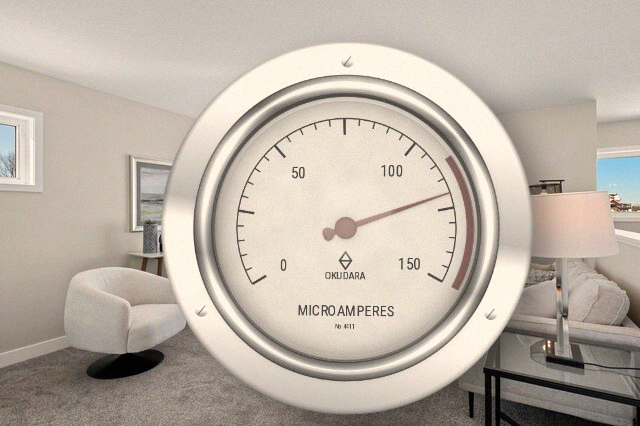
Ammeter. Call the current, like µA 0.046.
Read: µA 120
